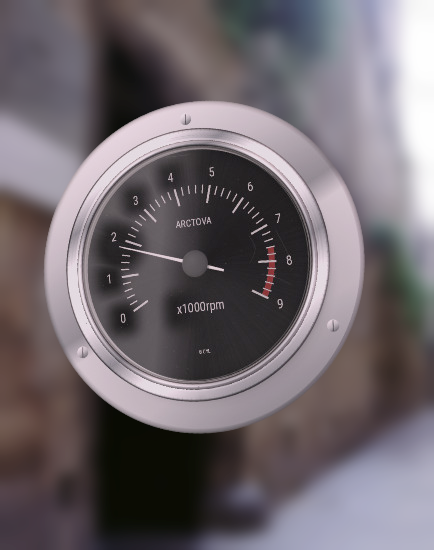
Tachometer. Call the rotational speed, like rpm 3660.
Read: rpm 1800
